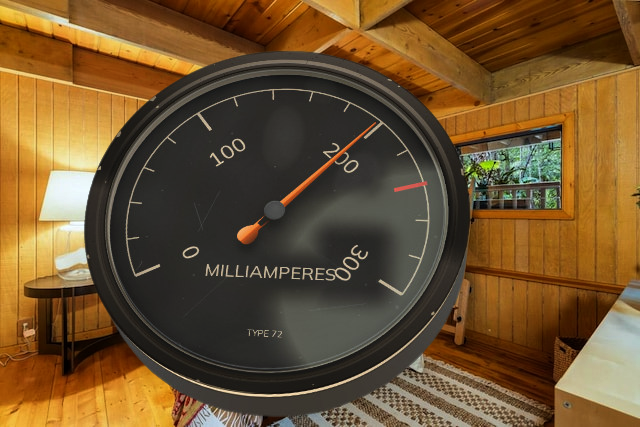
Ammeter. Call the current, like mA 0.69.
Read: mA 200
